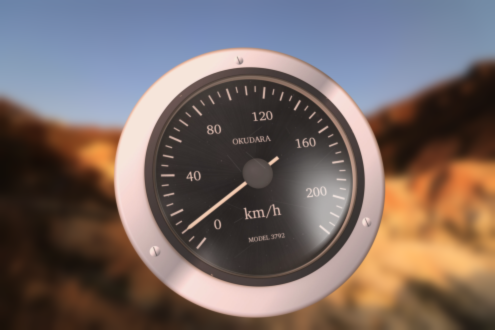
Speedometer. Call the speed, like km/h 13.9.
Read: km/h 10
